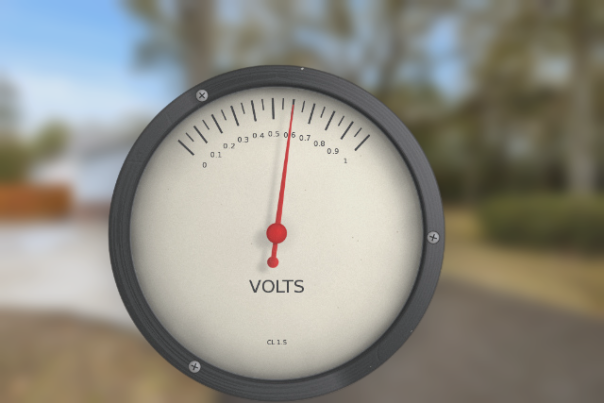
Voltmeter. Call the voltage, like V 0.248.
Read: V 0.6
